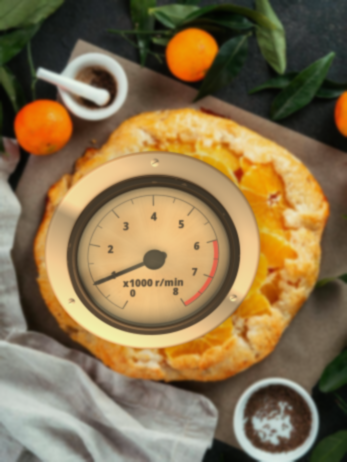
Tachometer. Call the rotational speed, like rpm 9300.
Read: rpm 1000
